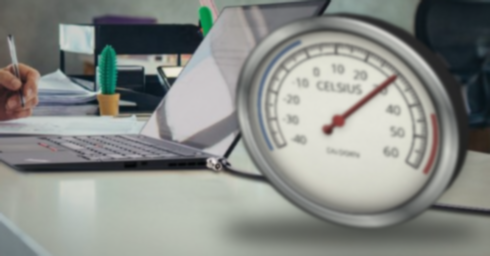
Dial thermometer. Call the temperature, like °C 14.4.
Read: °C 30
